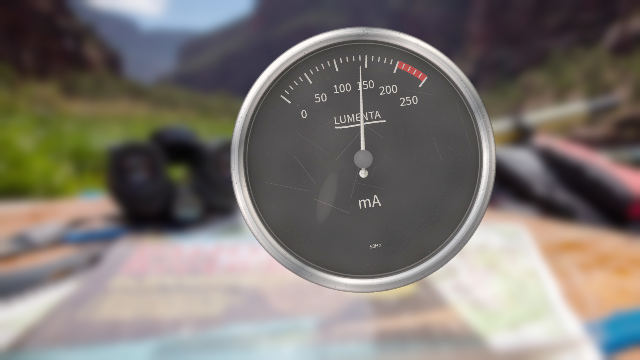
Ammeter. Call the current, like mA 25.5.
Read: mA 140
